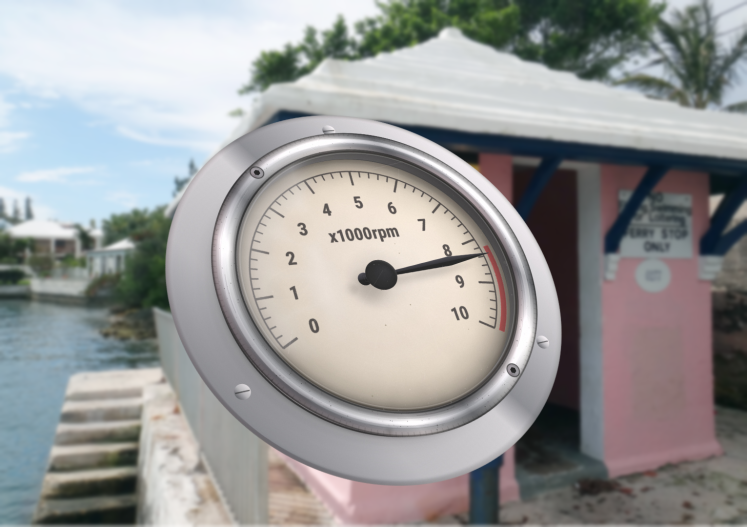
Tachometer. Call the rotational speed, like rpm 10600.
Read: rpm 8400
